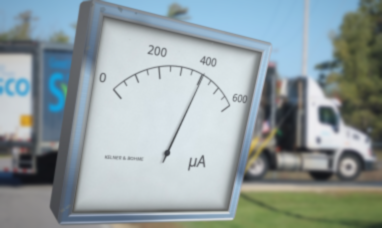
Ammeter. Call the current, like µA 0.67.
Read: µA 400
